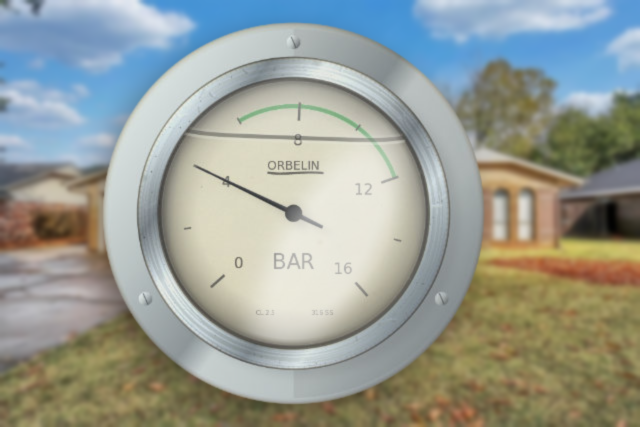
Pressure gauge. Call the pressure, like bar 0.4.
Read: bar 4
